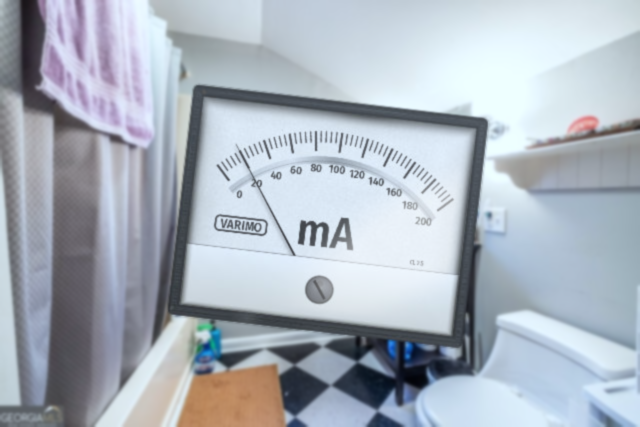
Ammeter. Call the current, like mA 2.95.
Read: mA 20
